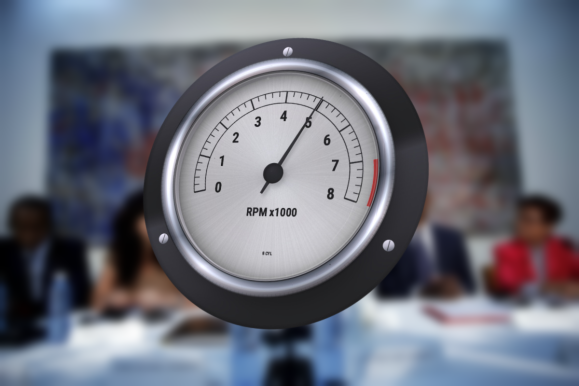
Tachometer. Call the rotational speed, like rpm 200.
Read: rpm 5000
